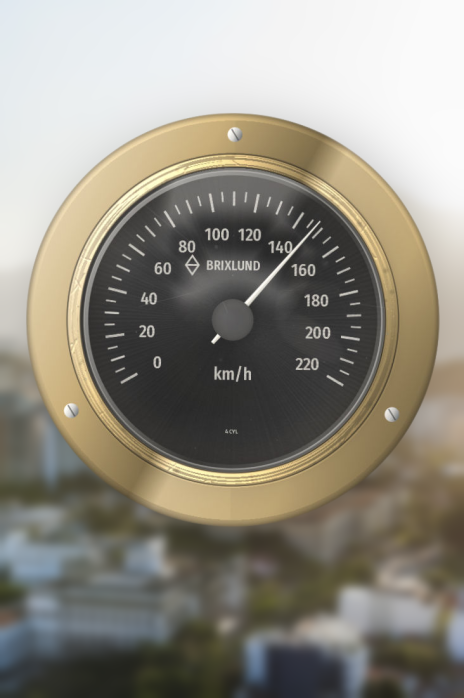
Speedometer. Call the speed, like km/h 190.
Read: km/h 147.5
